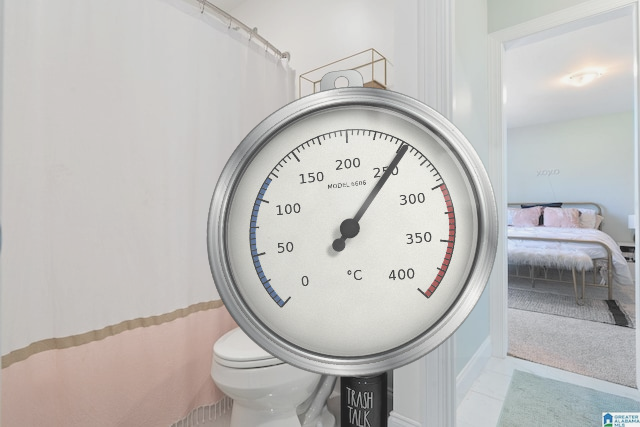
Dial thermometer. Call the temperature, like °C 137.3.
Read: °C 255
